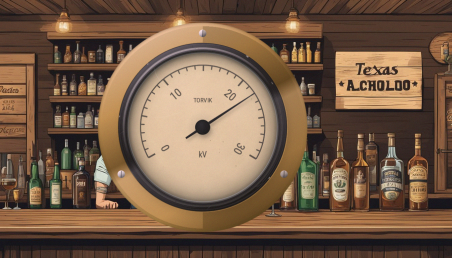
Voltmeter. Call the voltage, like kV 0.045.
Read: kV 22
